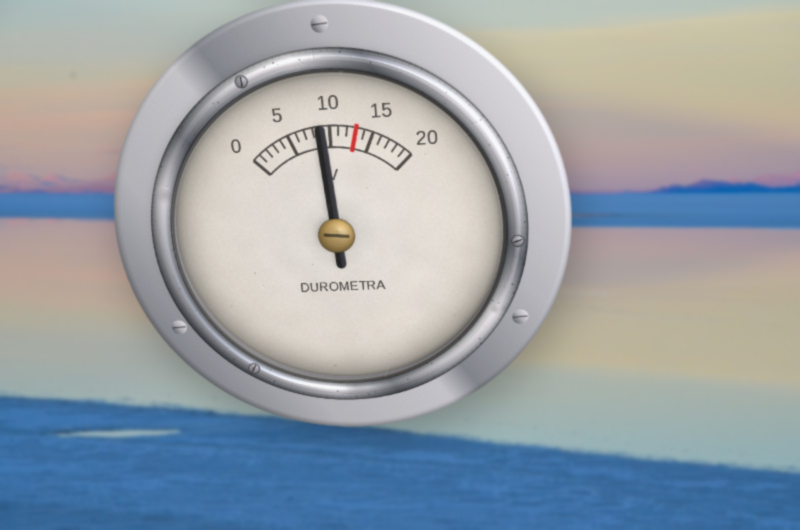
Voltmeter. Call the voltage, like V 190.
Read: V 9
